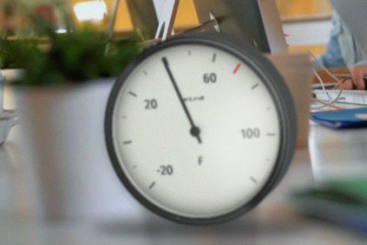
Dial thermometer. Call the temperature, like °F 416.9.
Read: °F 40
